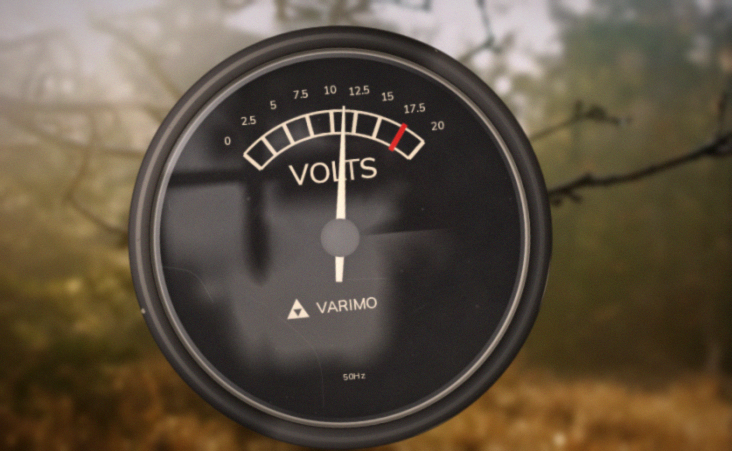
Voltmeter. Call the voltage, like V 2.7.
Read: V 11.25
